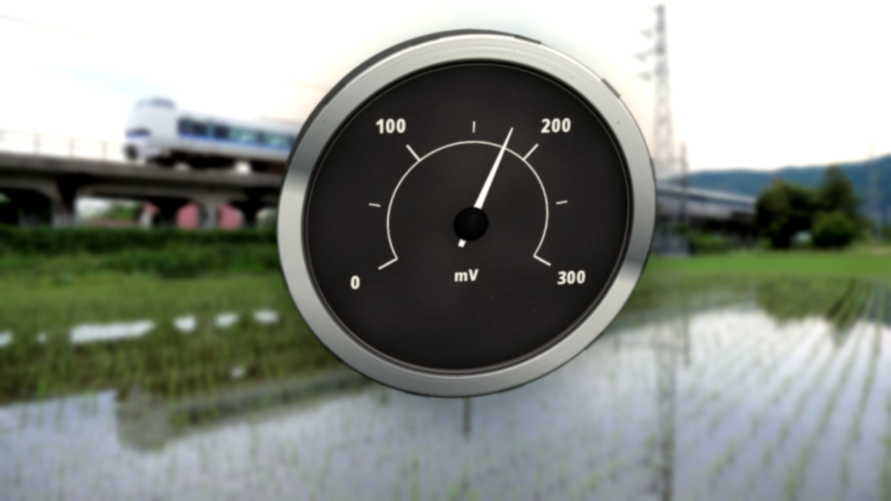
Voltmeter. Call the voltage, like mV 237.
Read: mV 175
